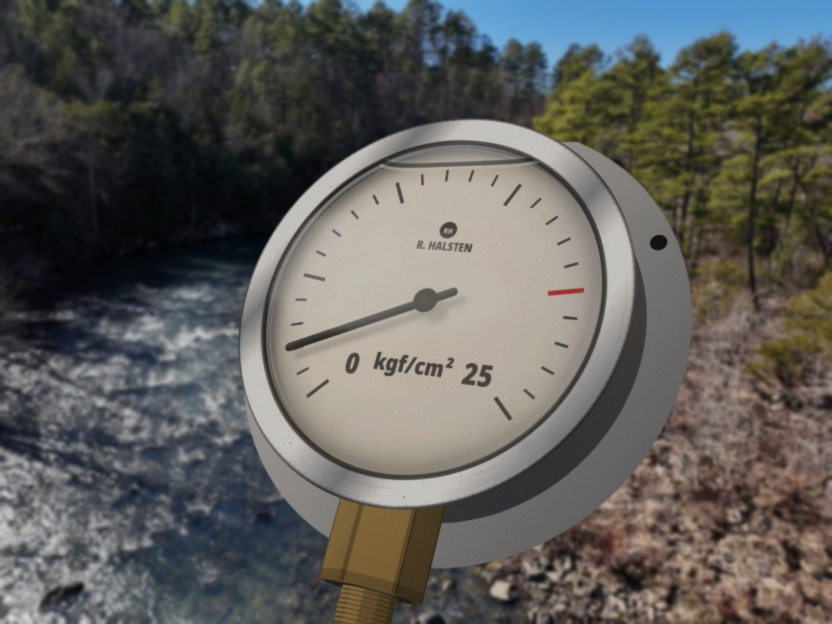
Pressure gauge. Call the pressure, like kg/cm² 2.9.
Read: kg/cm² 2
